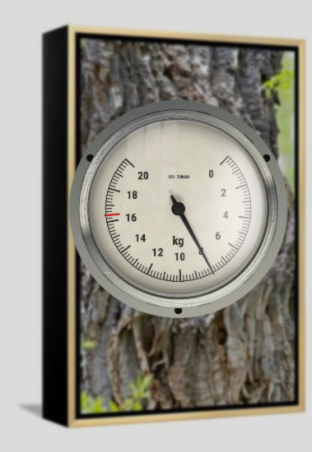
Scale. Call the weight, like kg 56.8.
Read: kg 8
